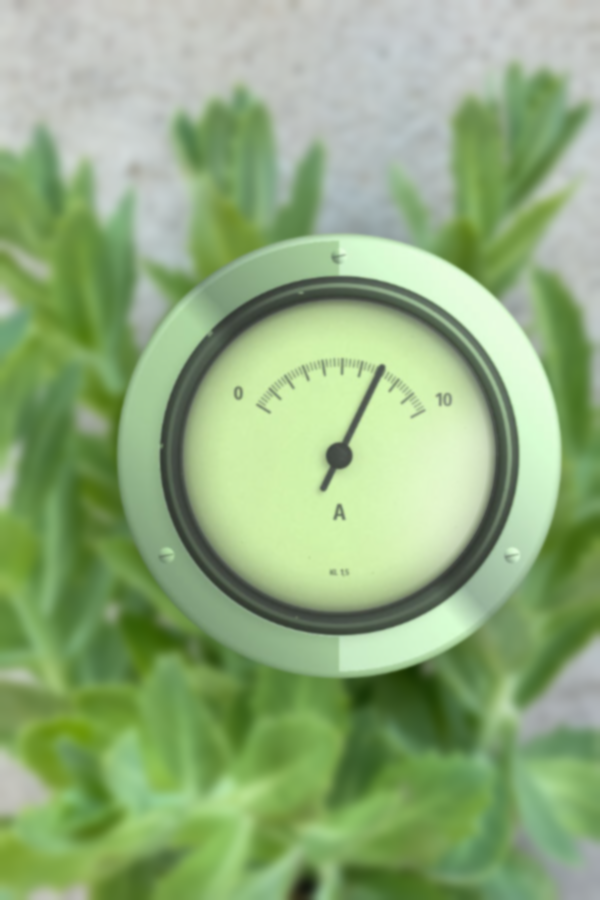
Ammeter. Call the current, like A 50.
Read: A 7
